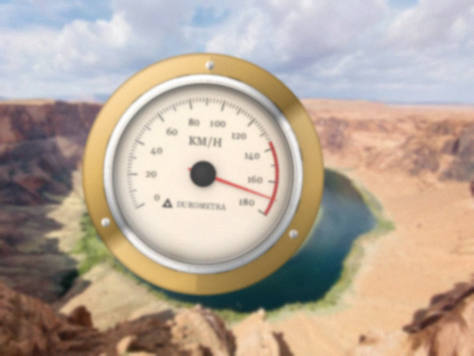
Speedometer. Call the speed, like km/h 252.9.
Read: km/h 170
